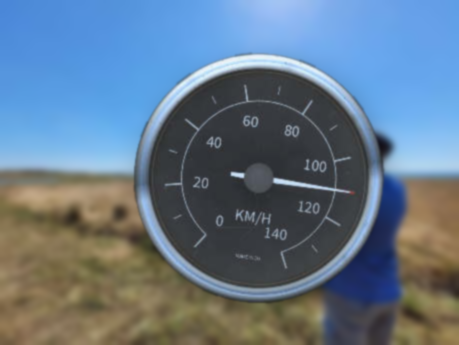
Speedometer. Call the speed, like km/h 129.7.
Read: km/h 110
